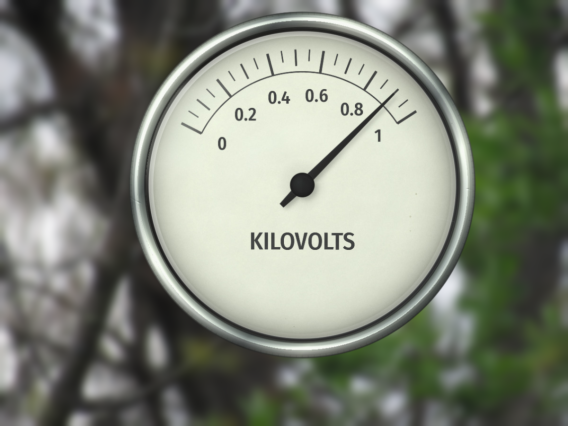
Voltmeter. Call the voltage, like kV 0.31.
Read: kV 0.9
